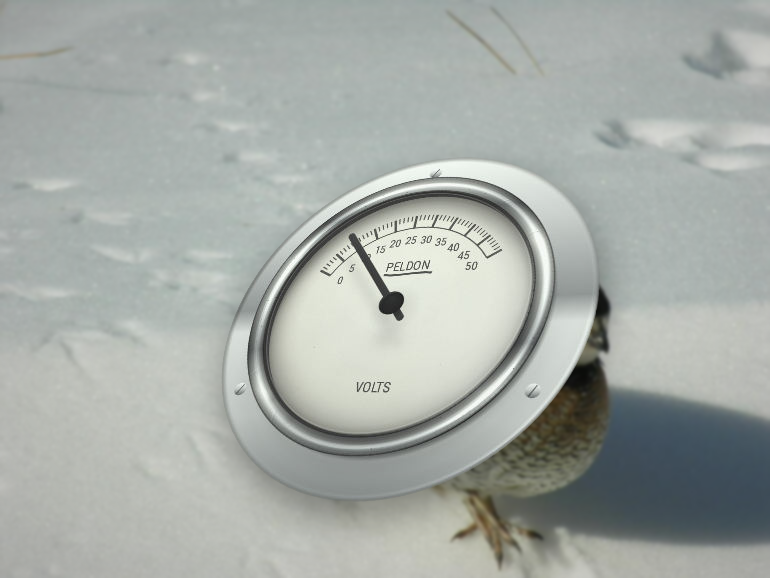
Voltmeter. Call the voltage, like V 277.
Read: V 10
